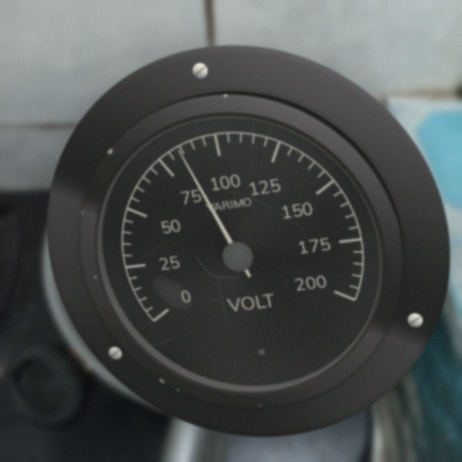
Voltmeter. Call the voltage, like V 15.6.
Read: V 85
